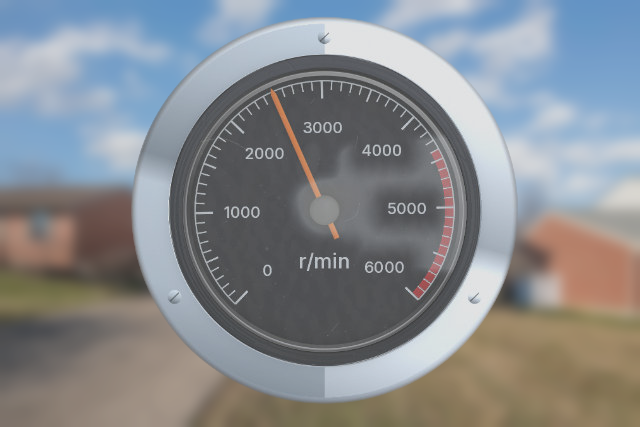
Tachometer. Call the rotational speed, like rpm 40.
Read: rpm 2500
